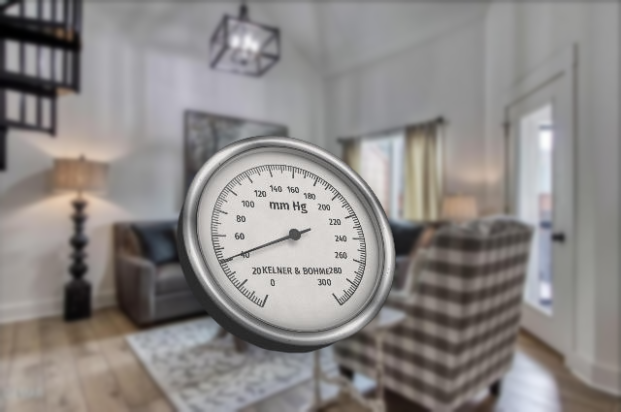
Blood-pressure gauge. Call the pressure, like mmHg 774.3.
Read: mmHg 40
